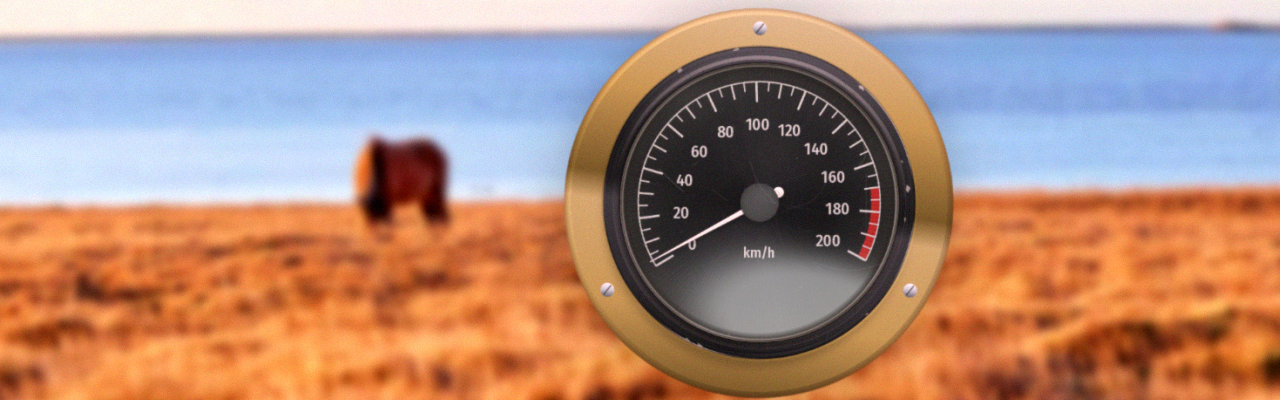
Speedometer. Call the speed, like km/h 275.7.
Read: km/h 2.5
